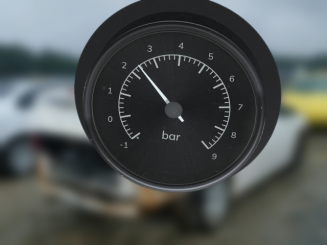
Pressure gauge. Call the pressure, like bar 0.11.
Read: bar 2.4
